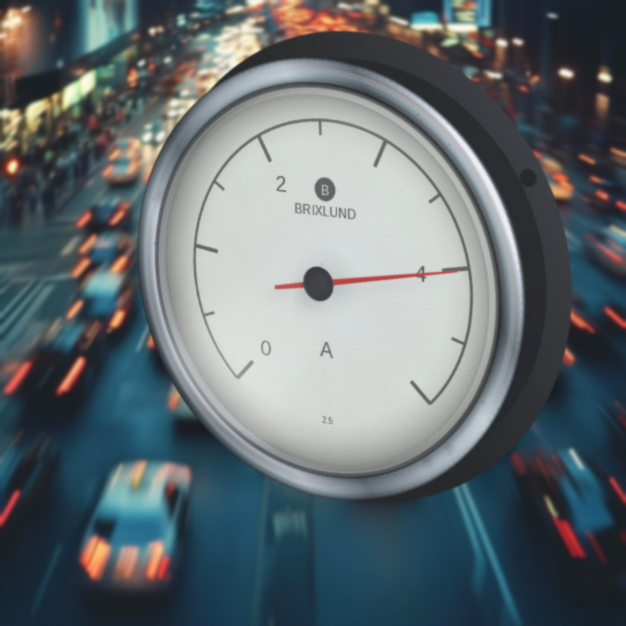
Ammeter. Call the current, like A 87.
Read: A 4
